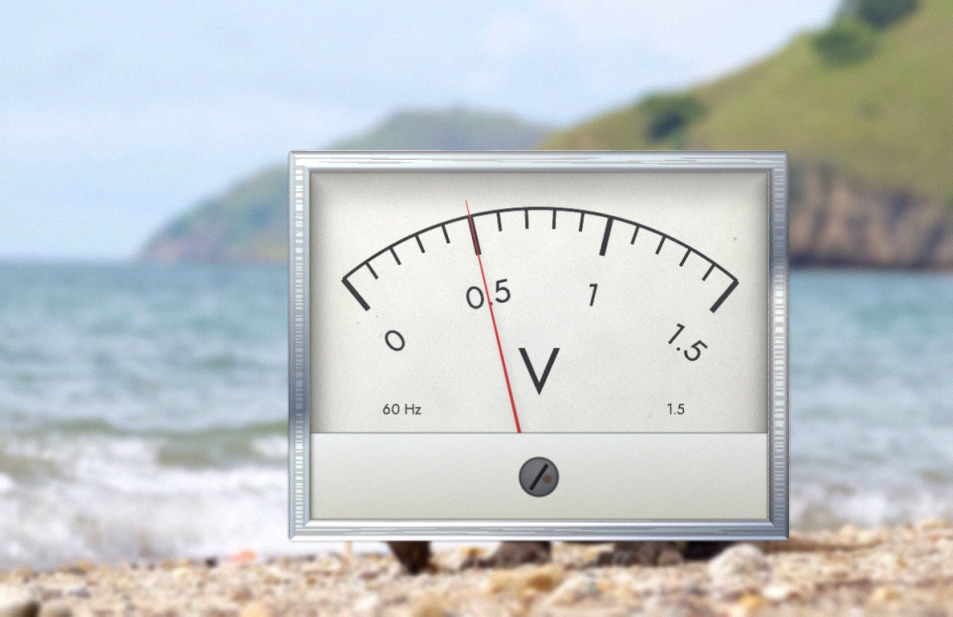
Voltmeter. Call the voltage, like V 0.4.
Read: V 0.5
